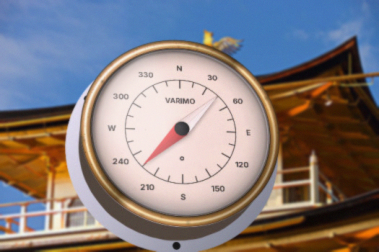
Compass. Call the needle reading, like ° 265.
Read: ° 225
